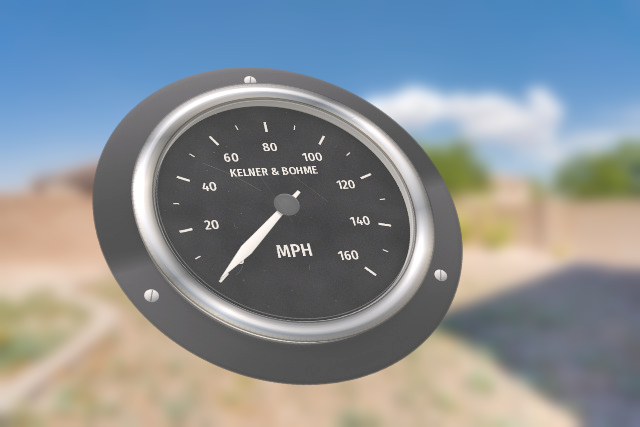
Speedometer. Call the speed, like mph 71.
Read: mph 0
